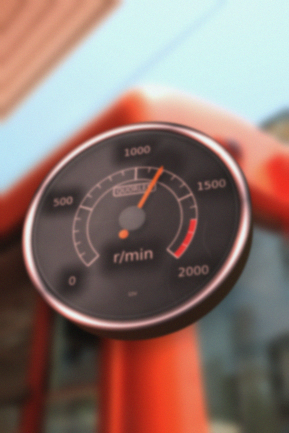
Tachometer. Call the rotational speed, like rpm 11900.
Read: rpm 1200
